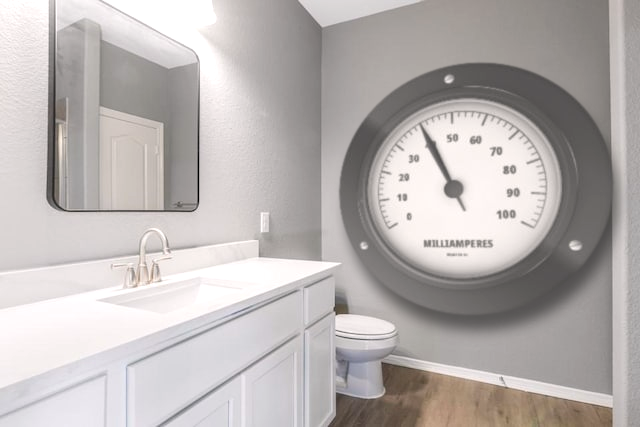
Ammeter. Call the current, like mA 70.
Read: mA 40
